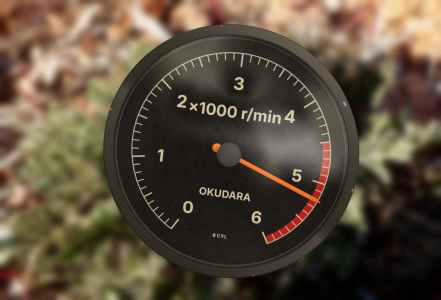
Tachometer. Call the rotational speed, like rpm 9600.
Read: rpm 5200
